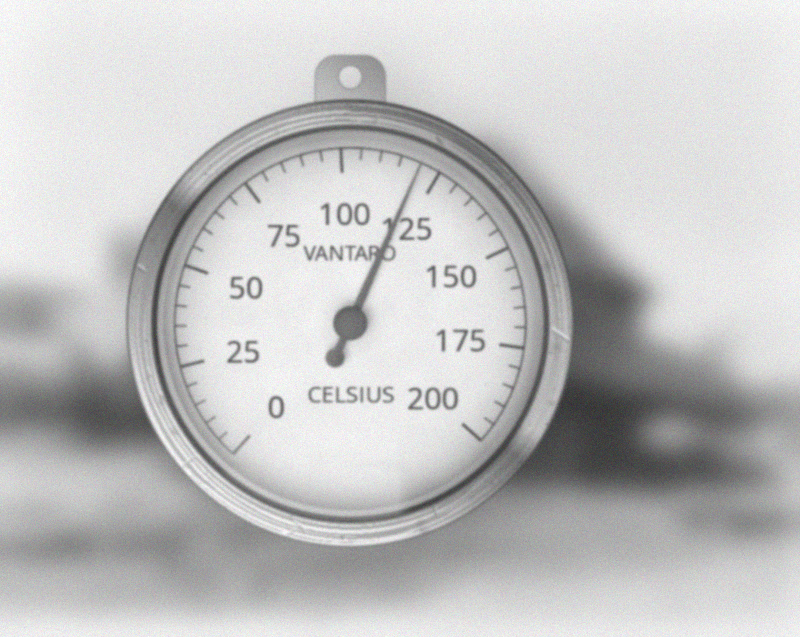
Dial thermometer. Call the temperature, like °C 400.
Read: °C 120
